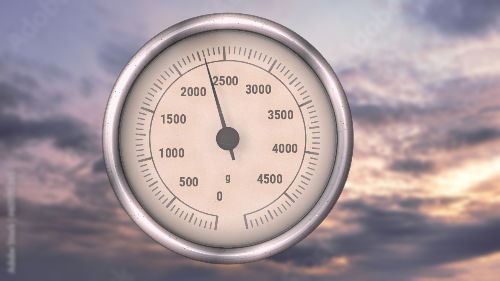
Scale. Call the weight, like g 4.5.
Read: g 2300
